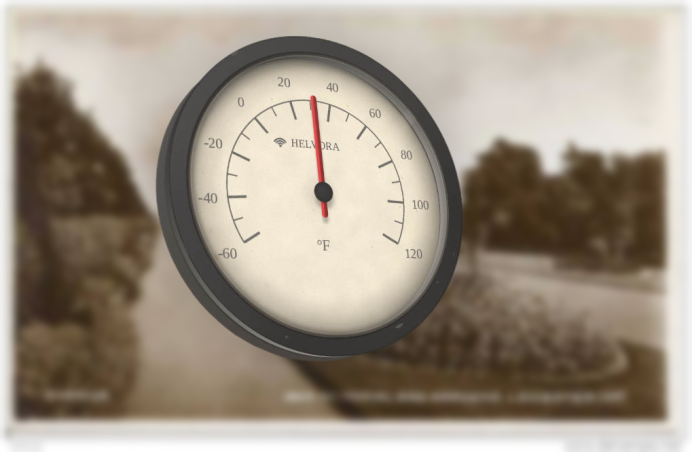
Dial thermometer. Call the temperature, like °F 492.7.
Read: °F 30
